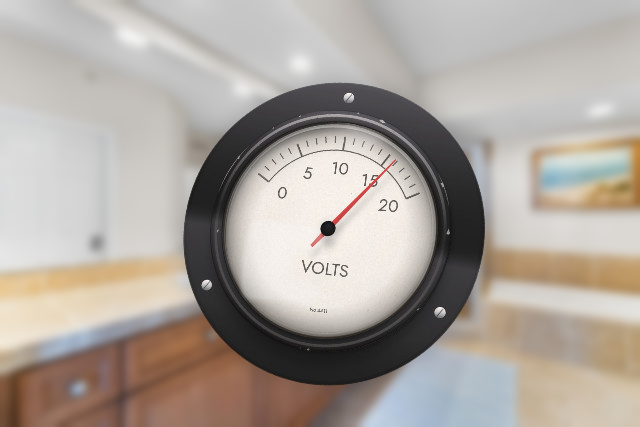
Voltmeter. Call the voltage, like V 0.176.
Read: V 16
